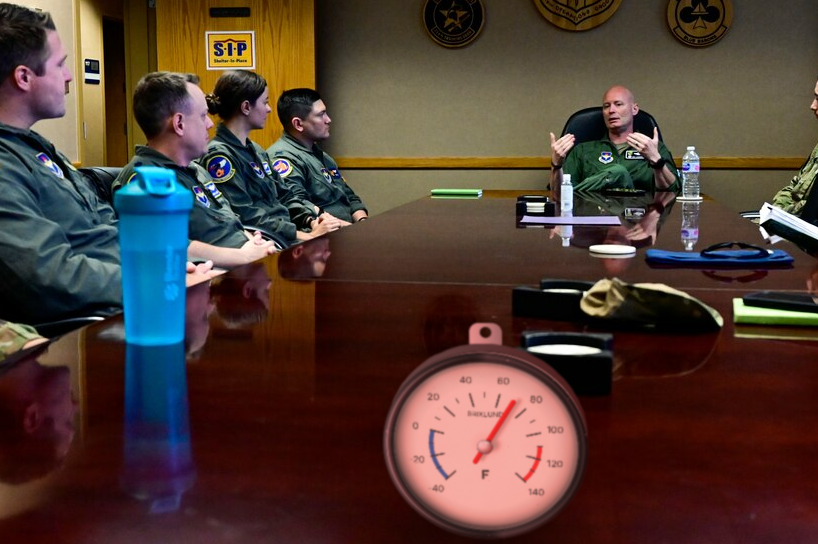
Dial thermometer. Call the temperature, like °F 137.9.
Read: °F 70
